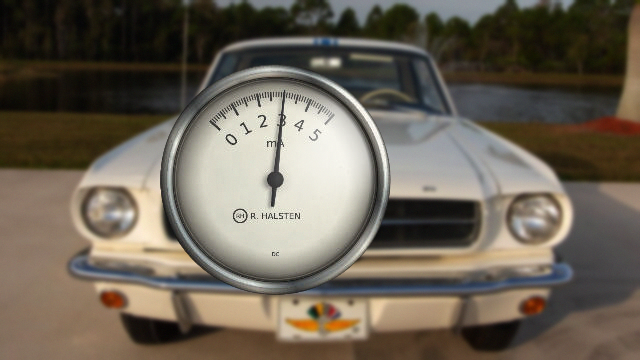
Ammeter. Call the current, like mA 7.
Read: mA 3
